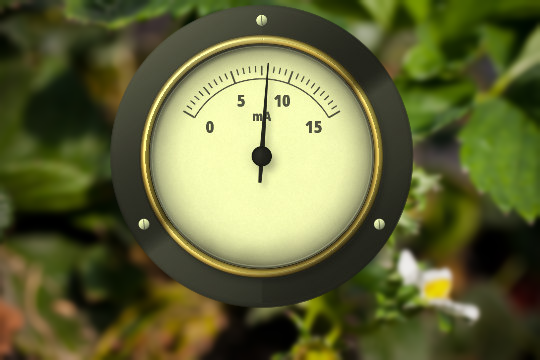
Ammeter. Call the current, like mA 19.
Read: mA 8
